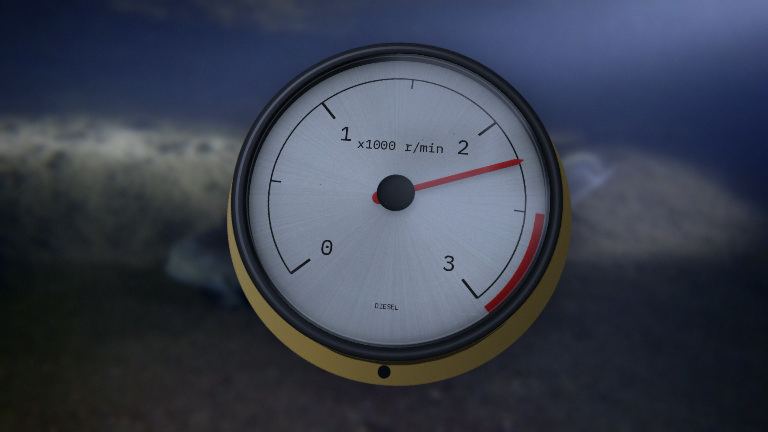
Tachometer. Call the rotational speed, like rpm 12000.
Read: rpm 2250
